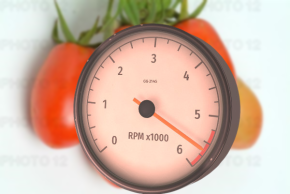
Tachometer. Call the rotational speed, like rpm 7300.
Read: rpm 5625
